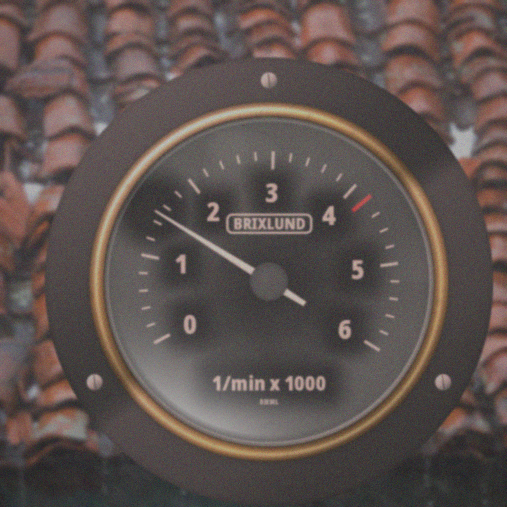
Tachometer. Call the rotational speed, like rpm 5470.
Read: rpm 1500
